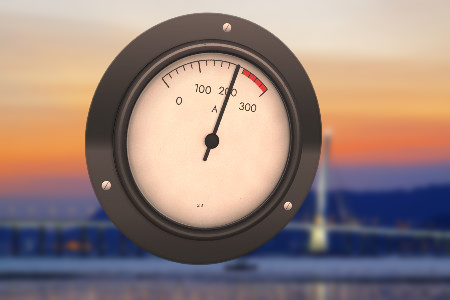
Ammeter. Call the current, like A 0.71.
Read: A 200
